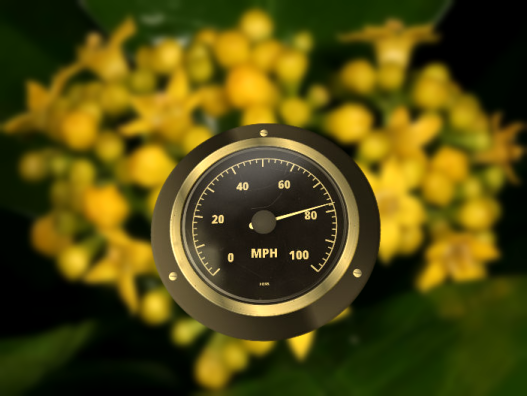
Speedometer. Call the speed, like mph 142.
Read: mph 78
